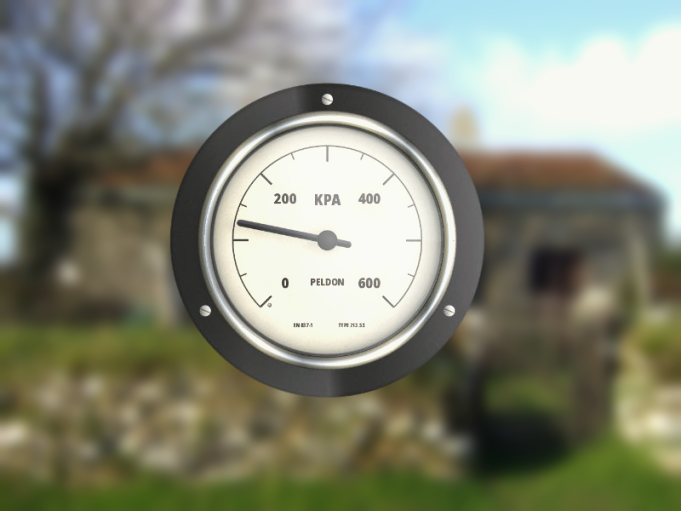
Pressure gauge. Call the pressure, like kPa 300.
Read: kPa 125
